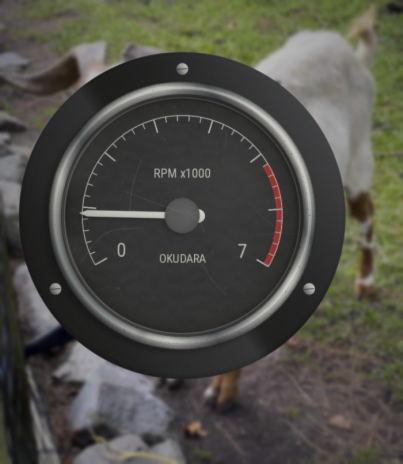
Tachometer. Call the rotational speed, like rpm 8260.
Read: rpm 900
